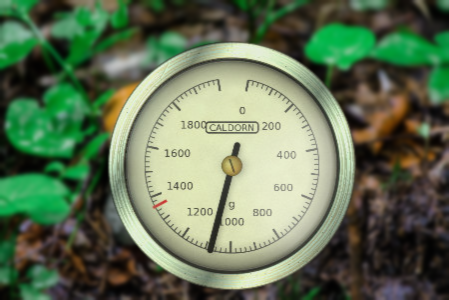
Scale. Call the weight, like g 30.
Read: g 1080
